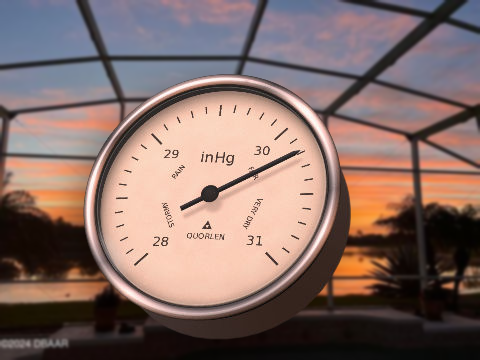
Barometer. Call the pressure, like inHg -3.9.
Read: inHg 30.2
